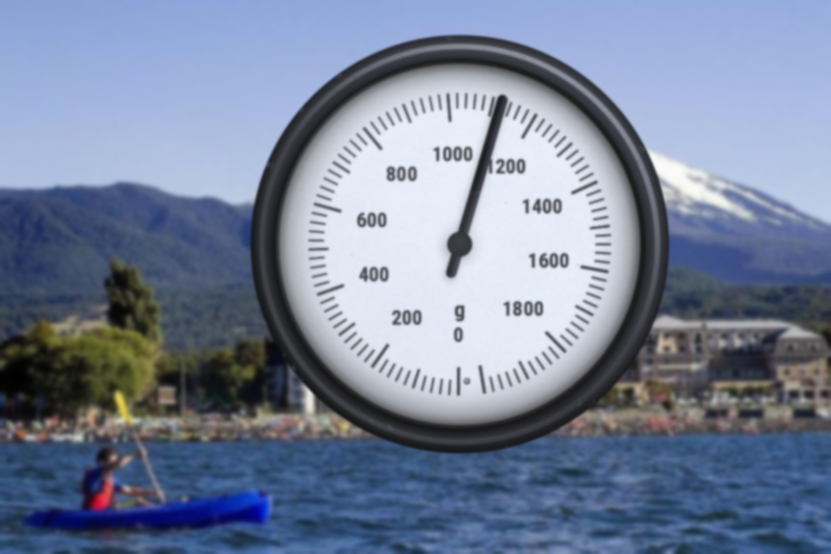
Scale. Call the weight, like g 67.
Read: g 1120
